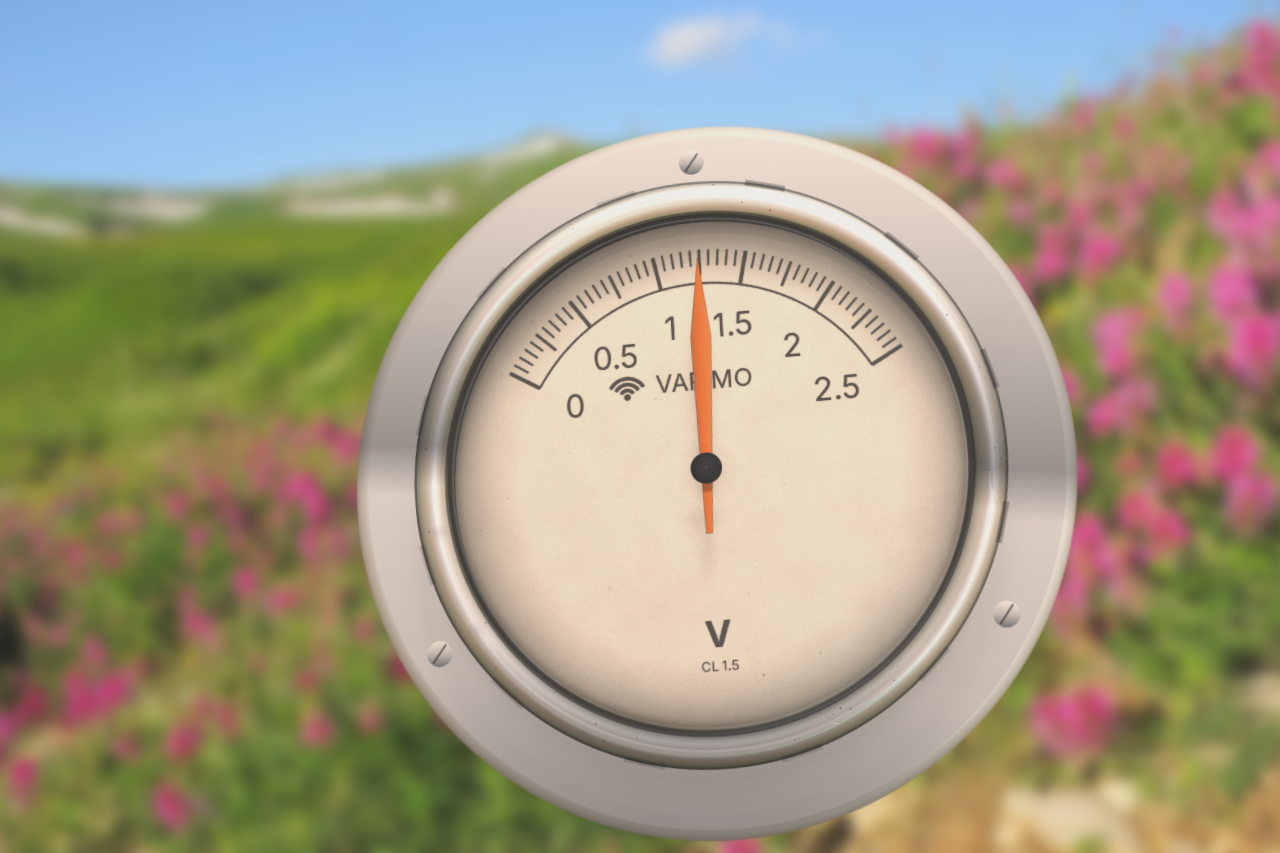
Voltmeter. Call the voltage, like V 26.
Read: V 1.25
